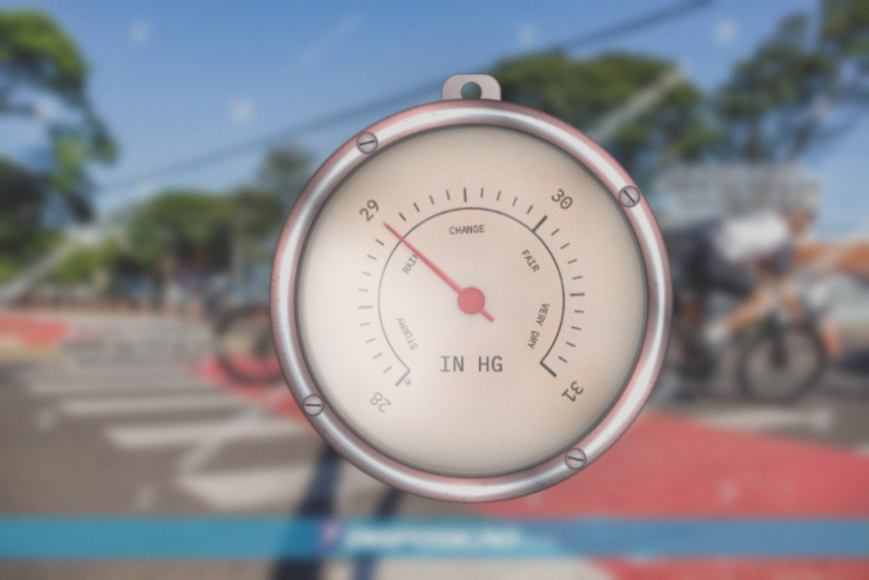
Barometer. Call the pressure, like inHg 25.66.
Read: inHg 29
